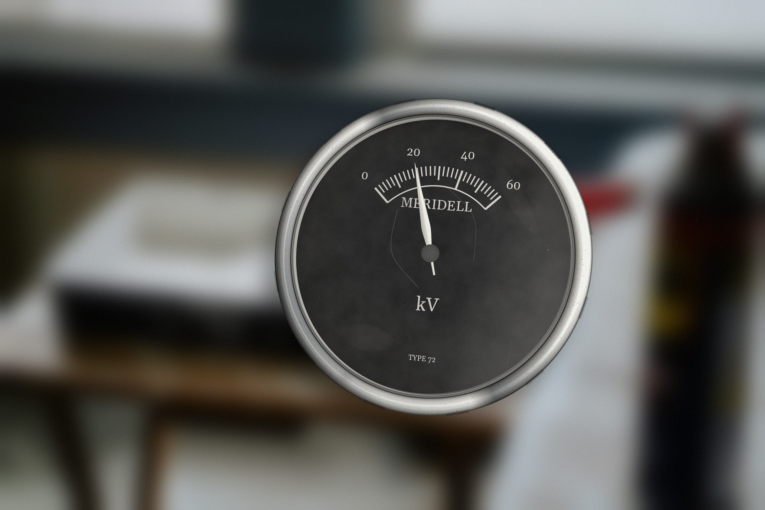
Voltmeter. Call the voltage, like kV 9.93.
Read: kV 20
